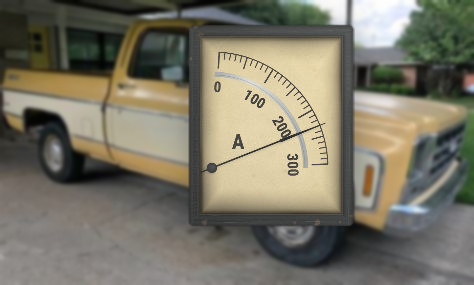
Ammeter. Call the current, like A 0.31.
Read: A 230
